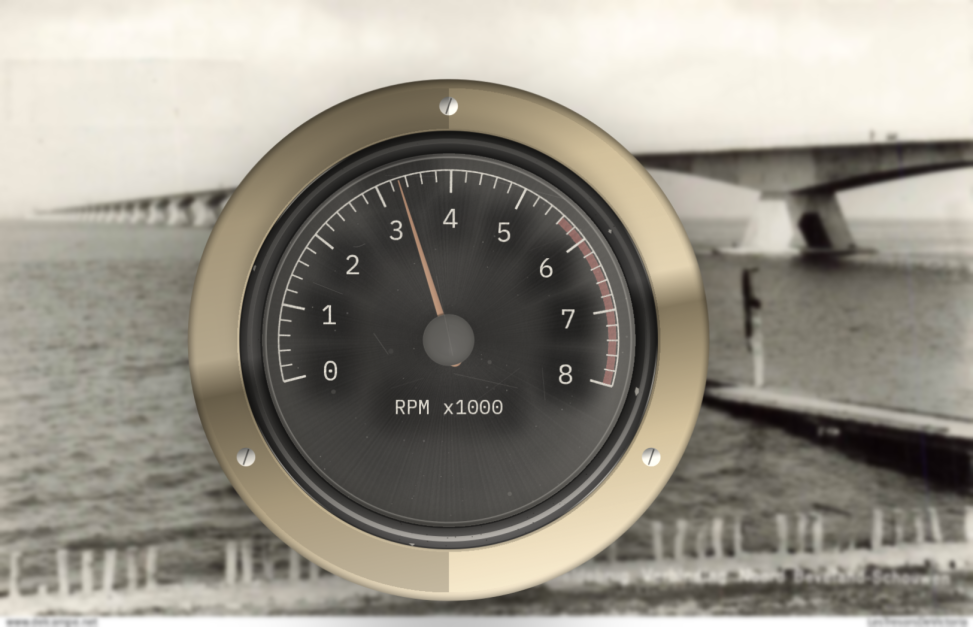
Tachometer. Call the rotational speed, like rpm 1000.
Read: rpm 3300
